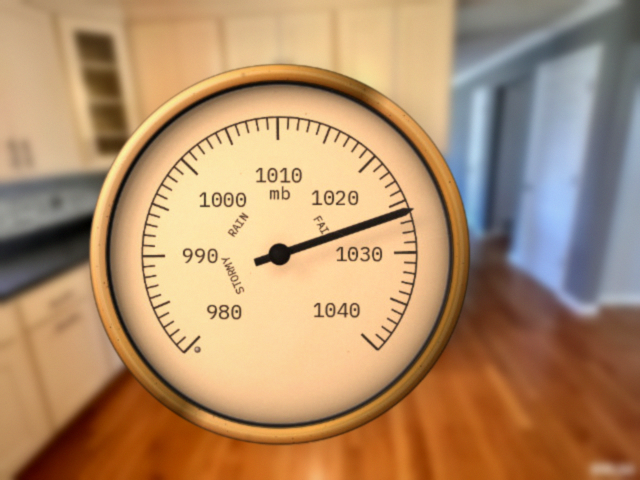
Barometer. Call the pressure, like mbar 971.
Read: mbar 1026
